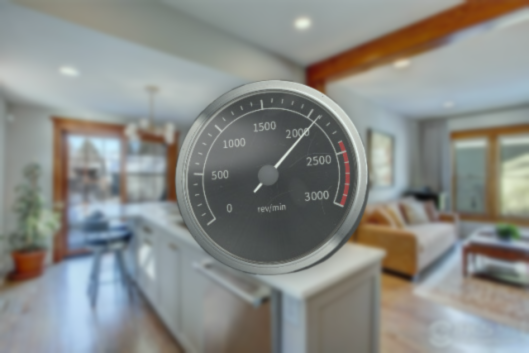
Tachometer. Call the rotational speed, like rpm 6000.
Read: rpm 2100
